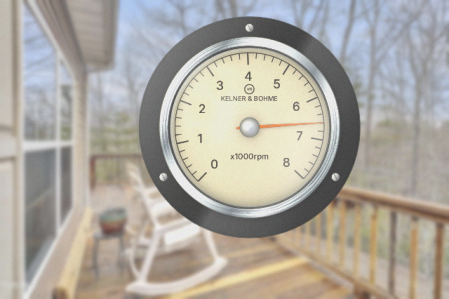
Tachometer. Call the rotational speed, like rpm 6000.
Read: rpm 6600
